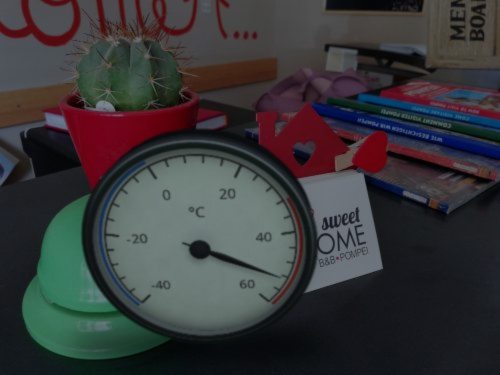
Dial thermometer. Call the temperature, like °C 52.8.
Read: °C 52
